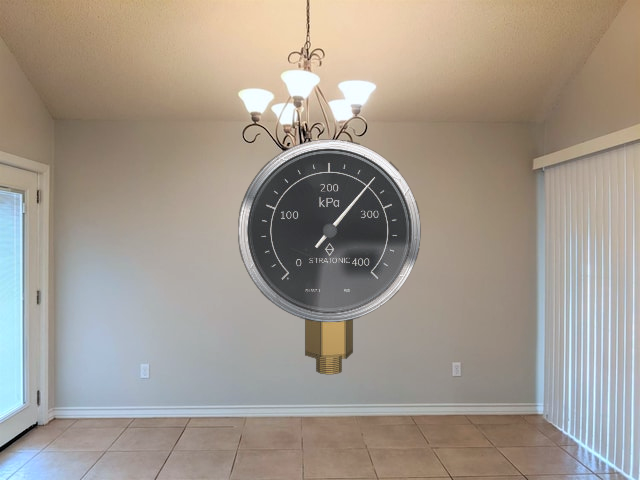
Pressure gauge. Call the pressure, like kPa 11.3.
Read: kPa 260
